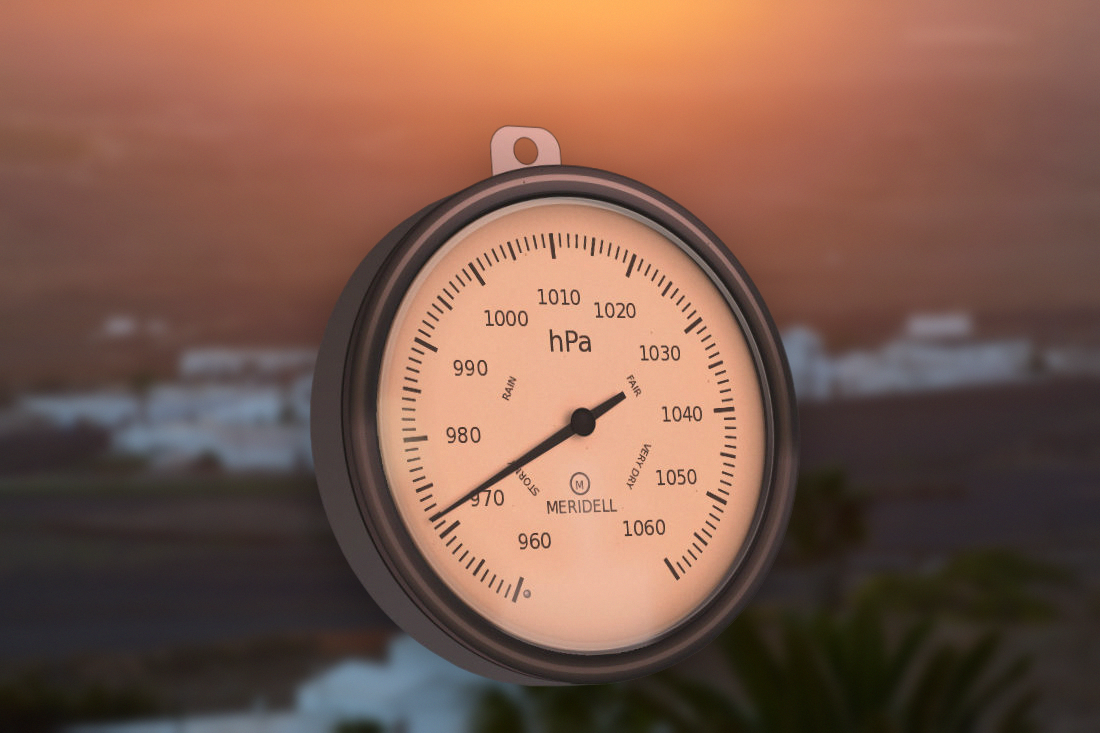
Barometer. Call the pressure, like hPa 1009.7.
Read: hPa 972
